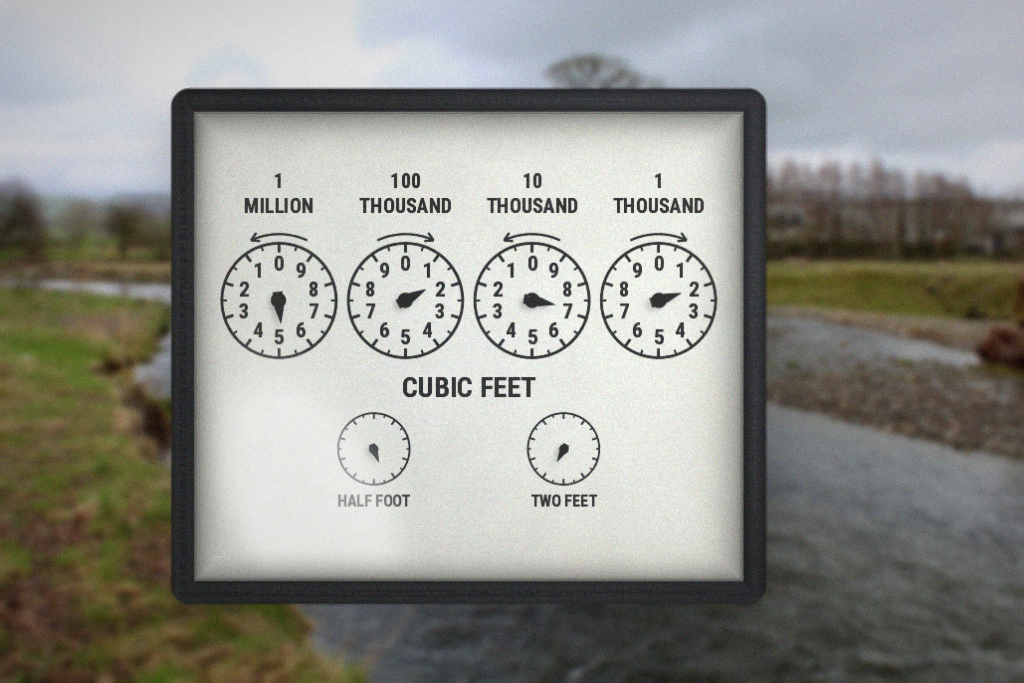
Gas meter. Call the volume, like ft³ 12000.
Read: ft³ 517200
